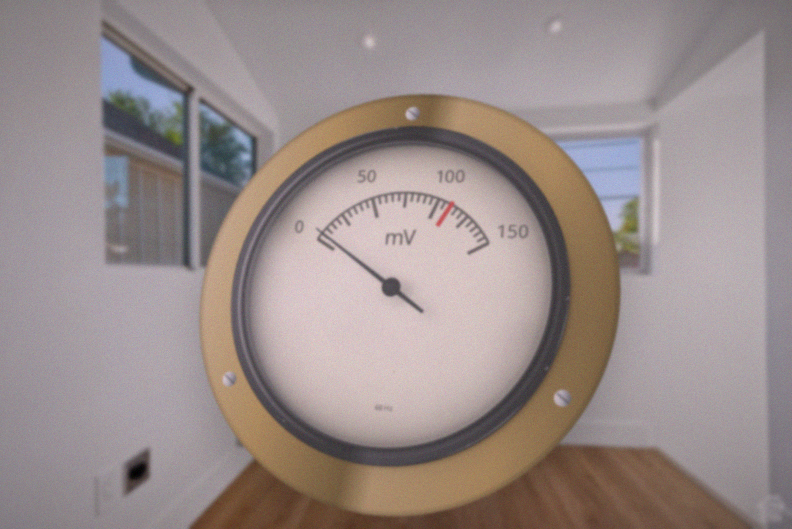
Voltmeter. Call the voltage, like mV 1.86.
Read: mV 5
